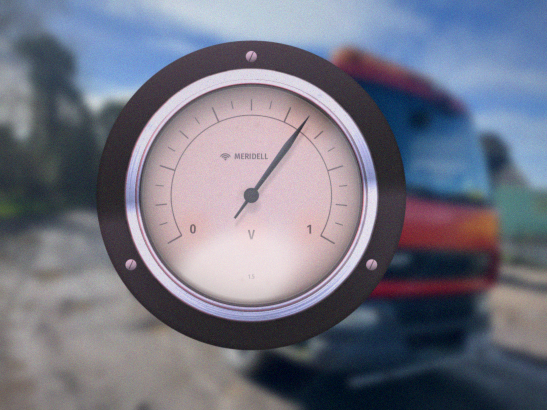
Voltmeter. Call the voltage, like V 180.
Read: V 0.65
